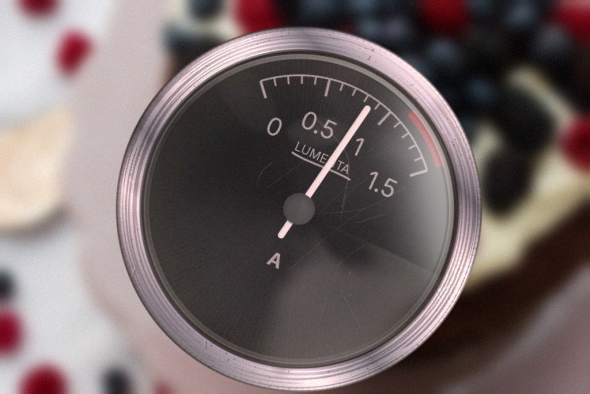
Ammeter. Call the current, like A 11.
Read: A 0.85
